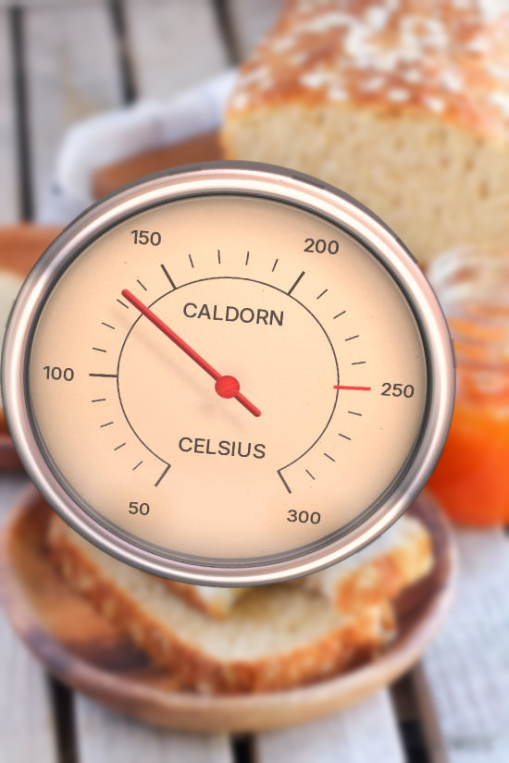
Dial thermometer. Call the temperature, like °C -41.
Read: °C 135
